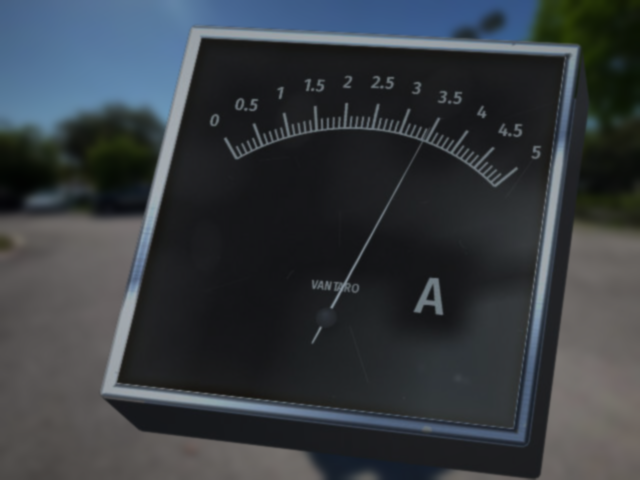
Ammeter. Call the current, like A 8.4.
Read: A 3.5
